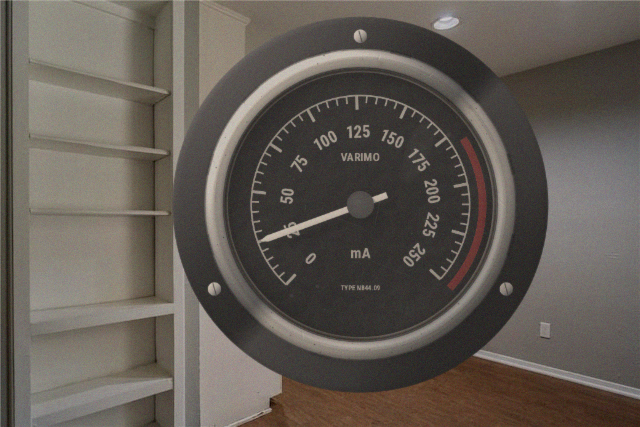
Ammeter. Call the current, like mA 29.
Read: mA 25
